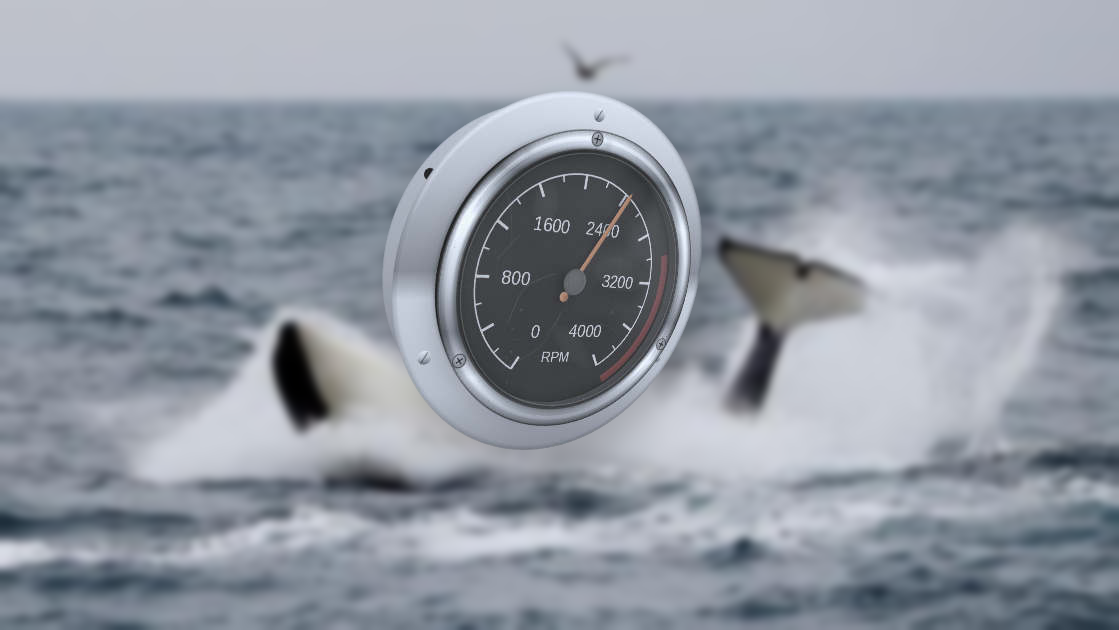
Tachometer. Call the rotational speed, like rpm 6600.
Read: rpm 2400
